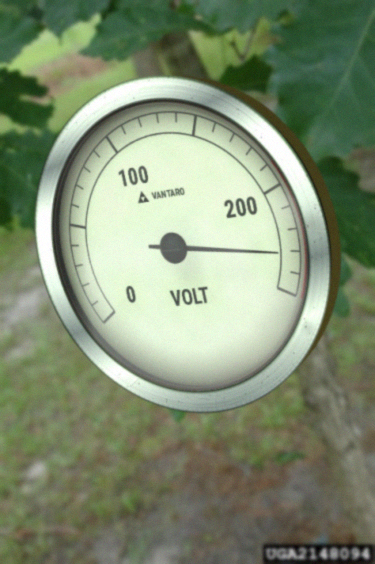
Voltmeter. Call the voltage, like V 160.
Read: V 230
